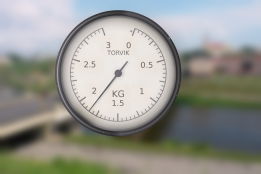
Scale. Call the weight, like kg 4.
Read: kg 1.85
